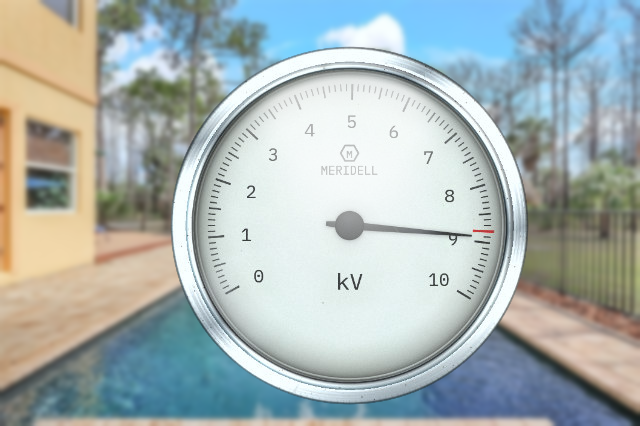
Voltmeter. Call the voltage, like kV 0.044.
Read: kV 8.9
